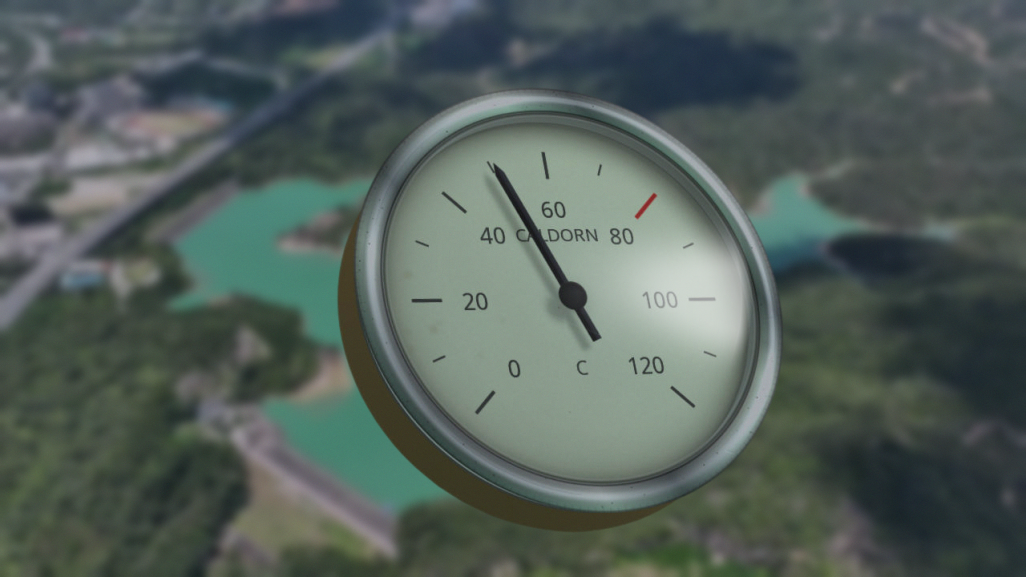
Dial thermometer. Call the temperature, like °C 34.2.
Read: °C 50
